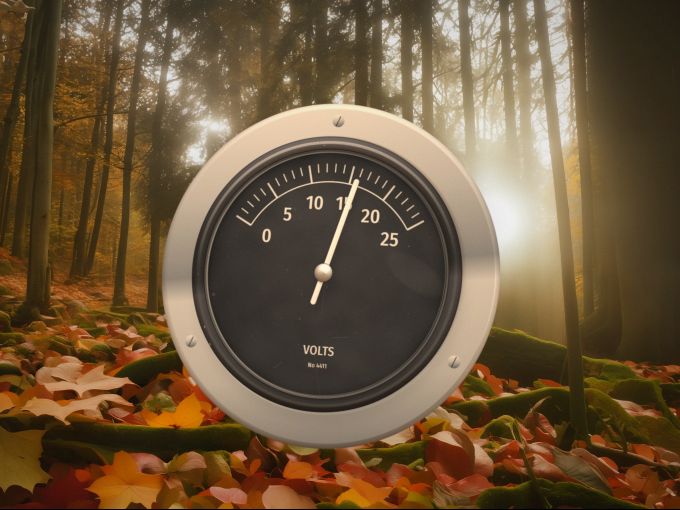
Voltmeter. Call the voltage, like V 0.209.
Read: V 16
